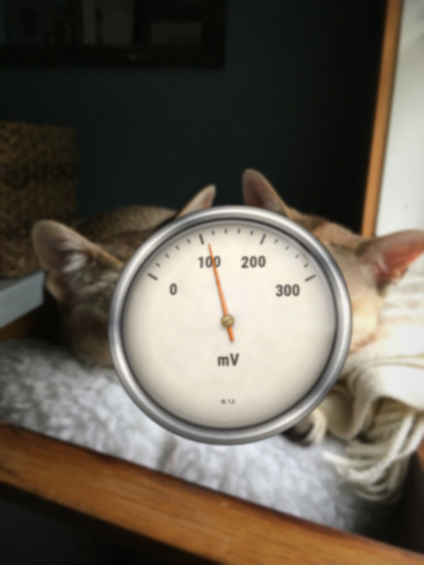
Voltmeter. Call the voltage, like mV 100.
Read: mV 110
